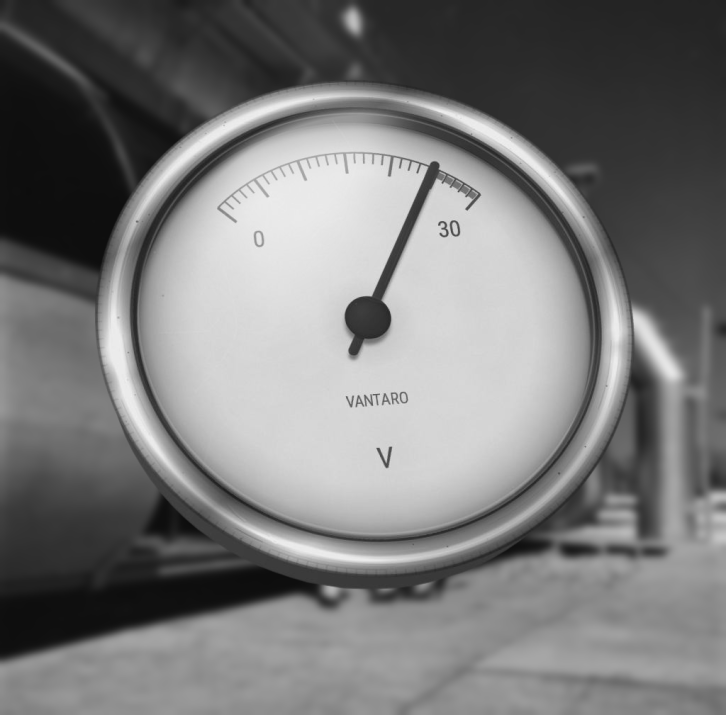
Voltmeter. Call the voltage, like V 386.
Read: V 24.5
